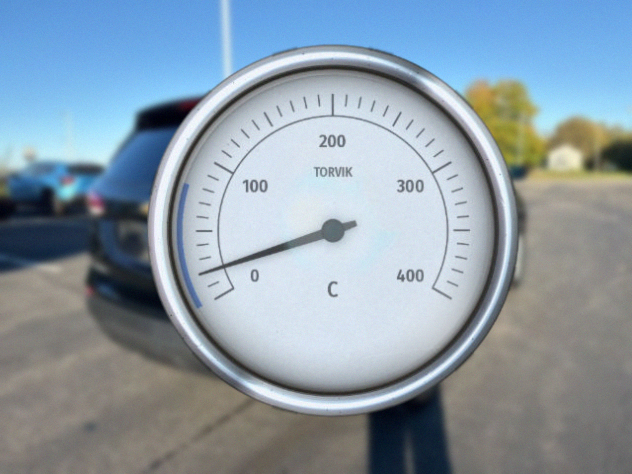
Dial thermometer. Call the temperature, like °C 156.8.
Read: °C 20
